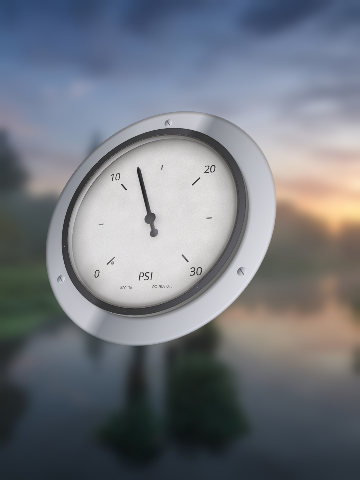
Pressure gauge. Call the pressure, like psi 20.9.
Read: psi 12.5
